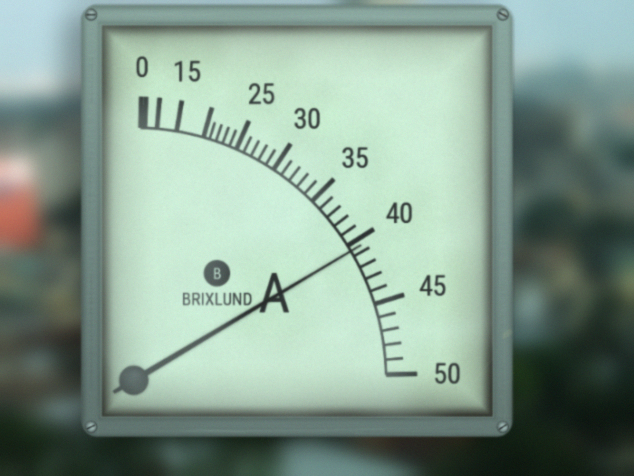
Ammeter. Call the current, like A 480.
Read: A 40.5
